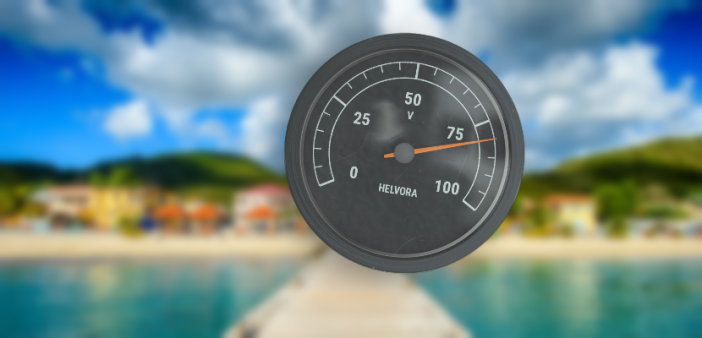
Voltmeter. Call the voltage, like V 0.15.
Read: V 80
